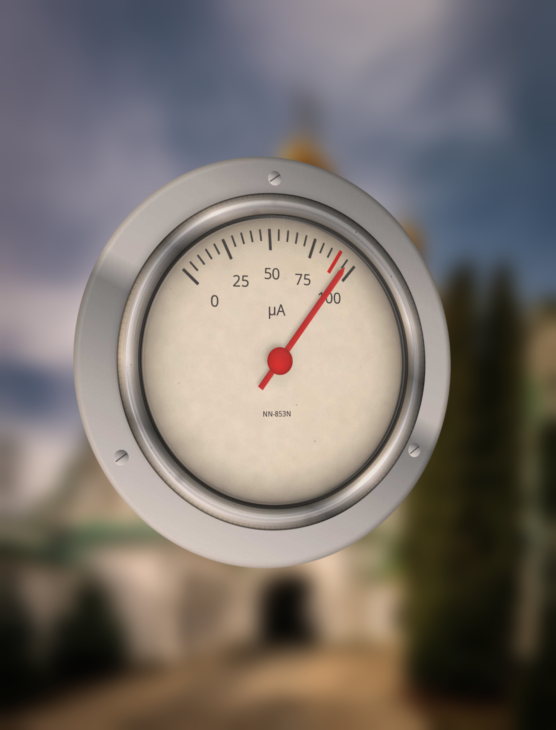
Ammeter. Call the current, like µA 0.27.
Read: µA 95
